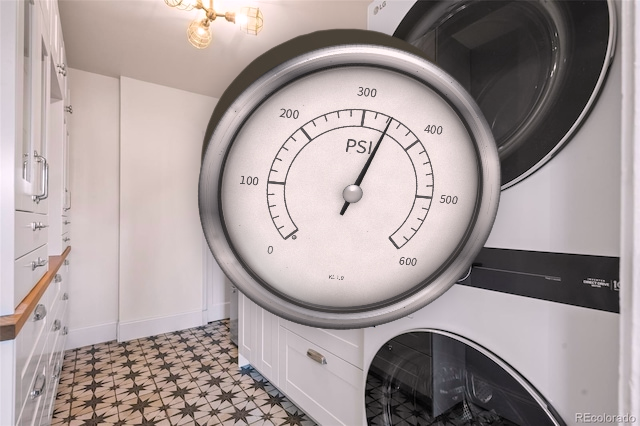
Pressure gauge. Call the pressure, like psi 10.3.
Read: psi 340
